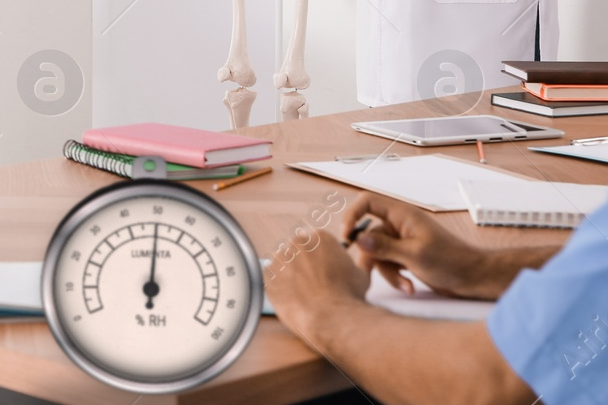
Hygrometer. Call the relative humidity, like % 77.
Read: % 50
